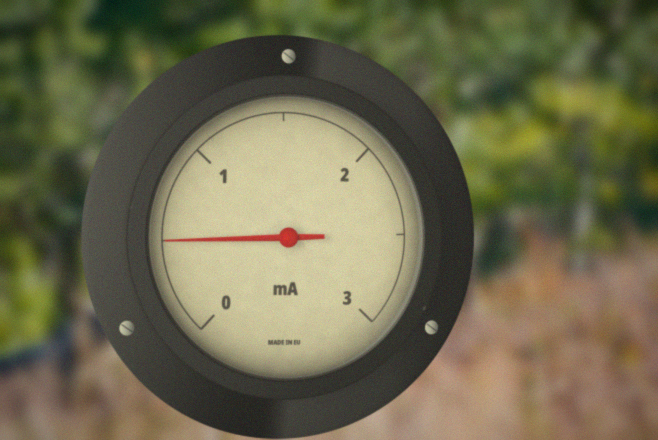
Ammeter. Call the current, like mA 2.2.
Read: mA 0.5
